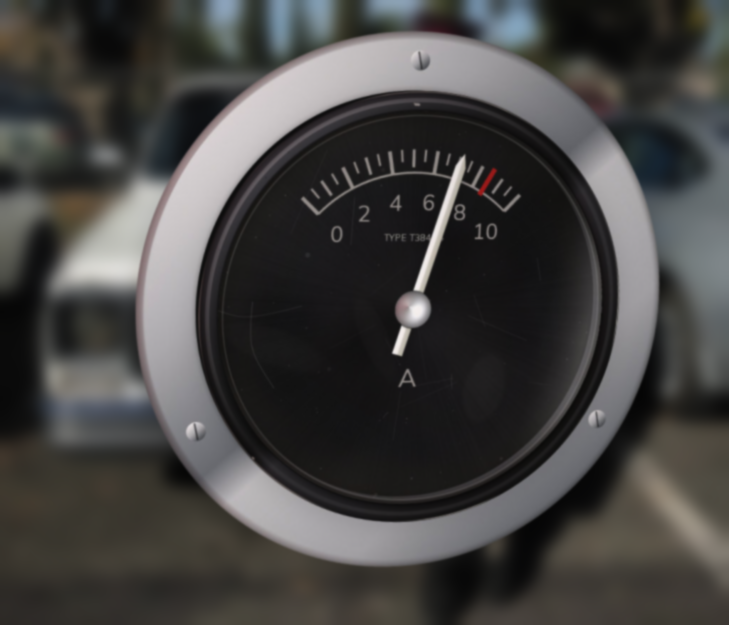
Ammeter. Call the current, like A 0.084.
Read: A 7
